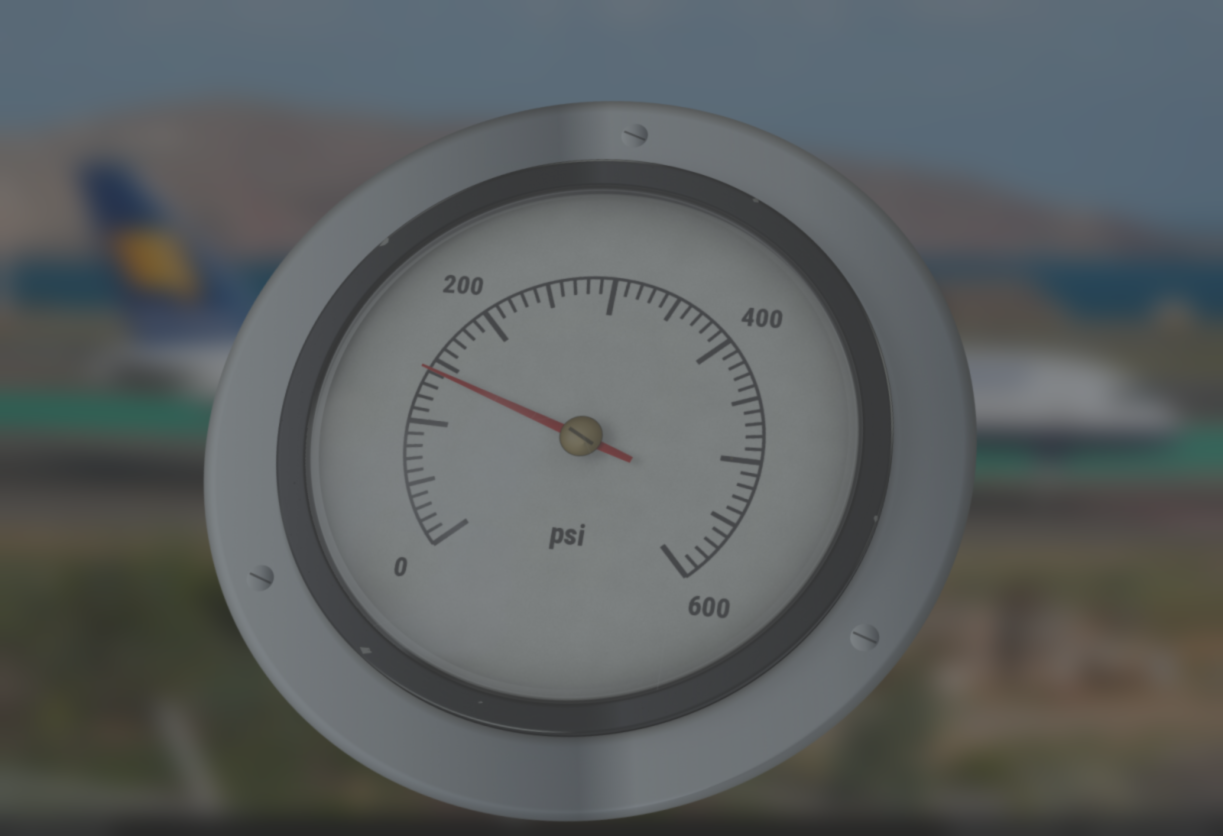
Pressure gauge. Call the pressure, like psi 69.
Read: psi 140
